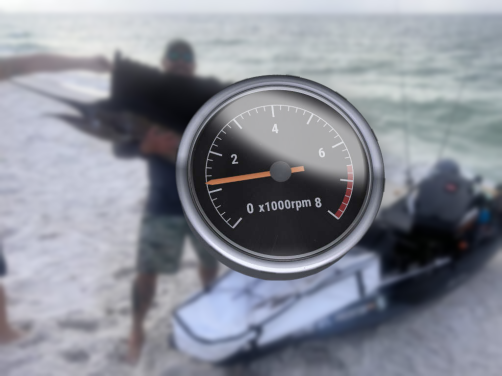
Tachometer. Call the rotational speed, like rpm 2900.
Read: rpm 1200
